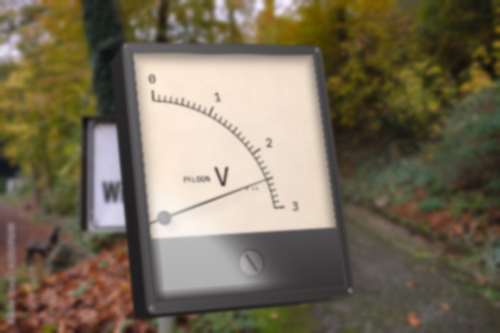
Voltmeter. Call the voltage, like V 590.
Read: V 2.5
